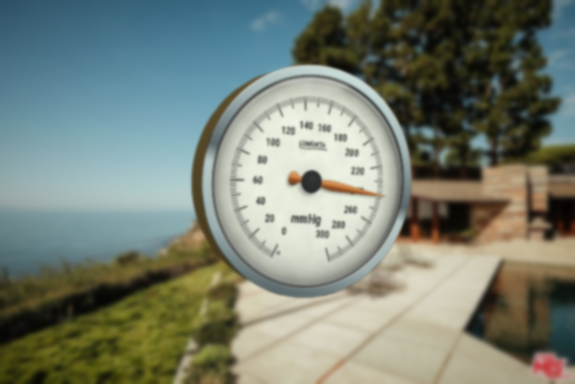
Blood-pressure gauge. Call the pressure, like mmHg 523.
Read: mmHg 240
